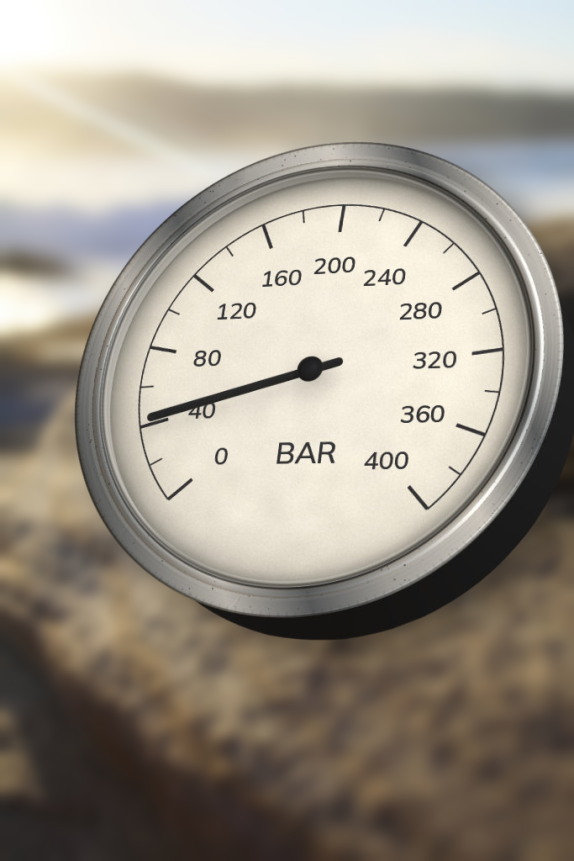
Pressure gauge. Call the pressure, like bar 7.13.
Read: bar 40
